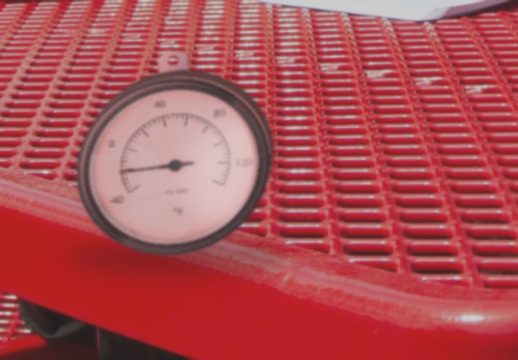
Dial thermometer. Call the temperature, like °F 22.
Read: °F -20
